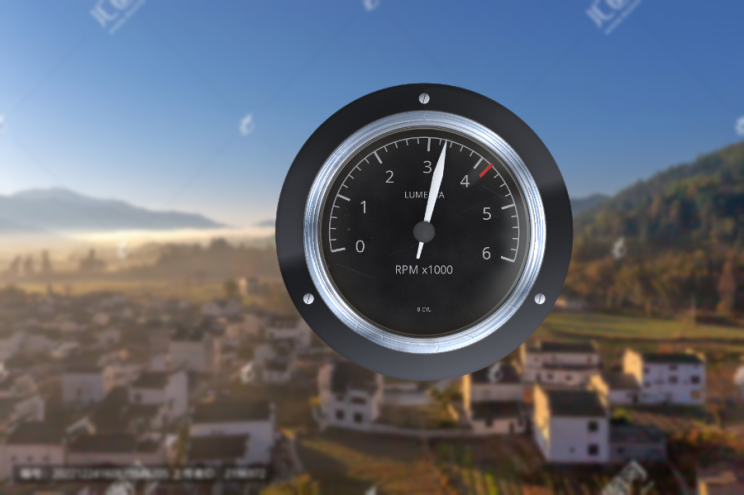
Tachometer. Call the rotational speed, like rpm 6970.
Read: rpm 3300
